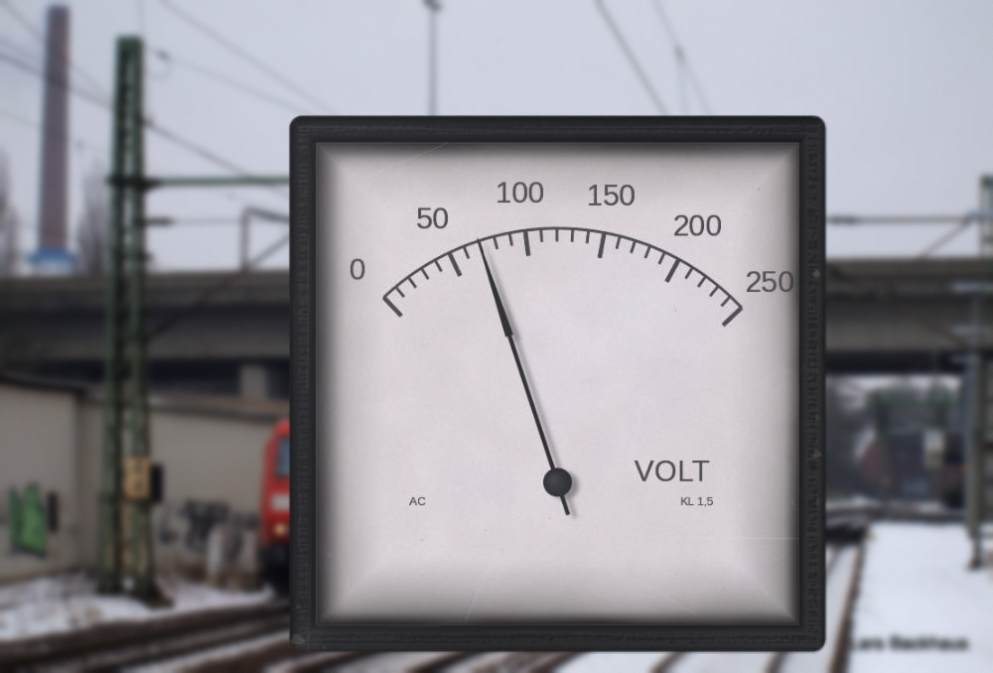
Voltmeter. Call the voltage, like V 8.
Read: V 70
